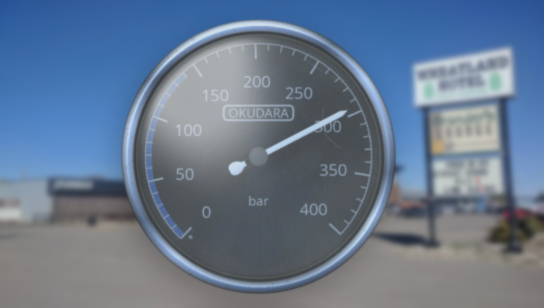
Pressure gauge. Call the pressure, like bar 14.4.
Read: bar 295
